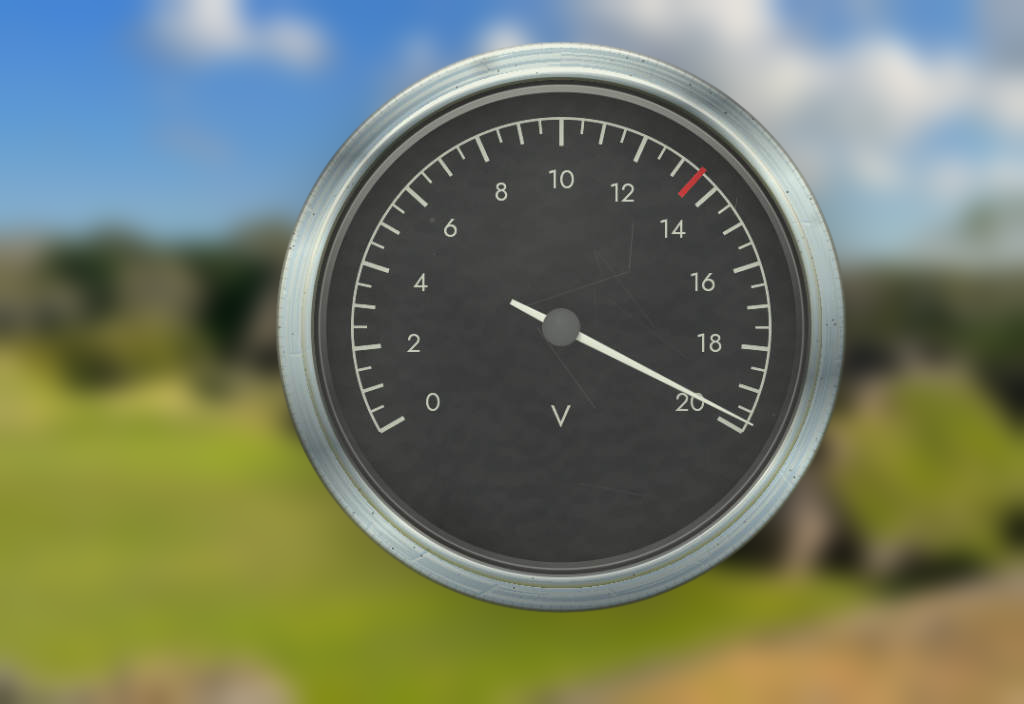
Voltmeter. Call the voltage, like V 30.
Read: V 19.75
